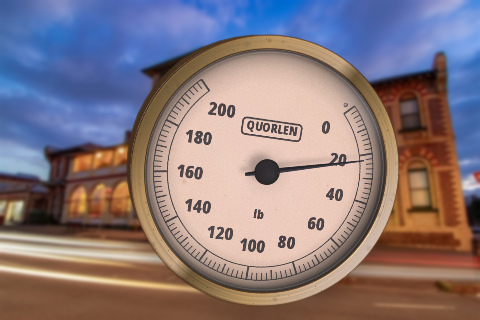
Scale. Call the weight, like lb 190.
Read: lb 22
